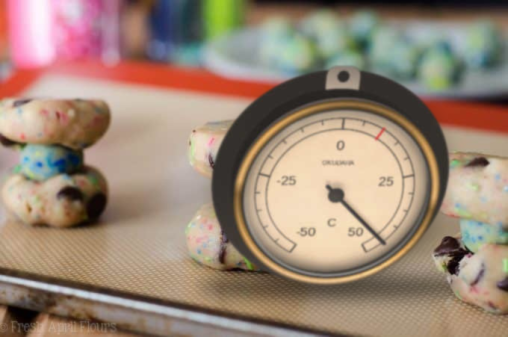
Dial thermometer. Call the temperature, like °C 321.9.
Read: °C 45
